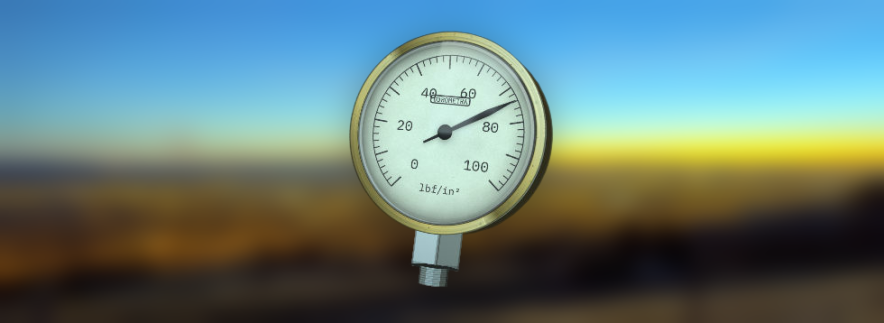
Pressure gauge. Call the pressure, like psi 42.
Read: psi 74
